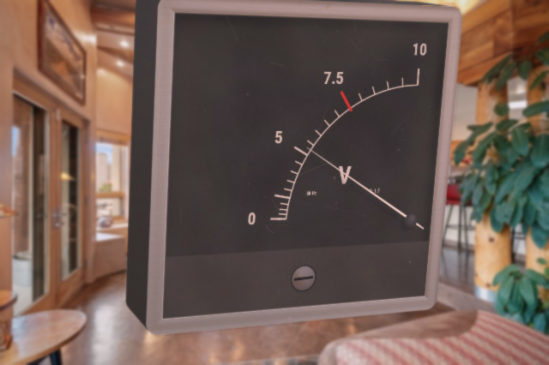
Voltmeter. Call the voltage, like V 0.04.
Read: V 5.25
